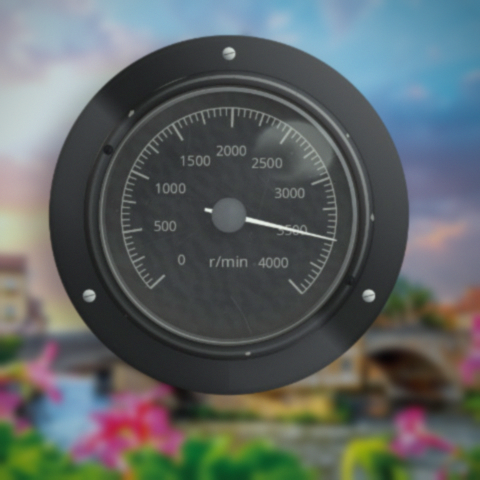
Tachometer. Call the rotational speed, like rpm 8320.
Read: rpm 3500
